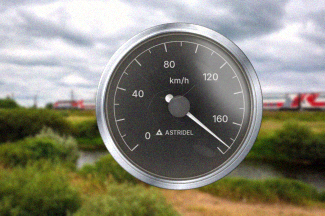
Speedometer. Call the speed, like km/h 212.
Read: km/h 175
